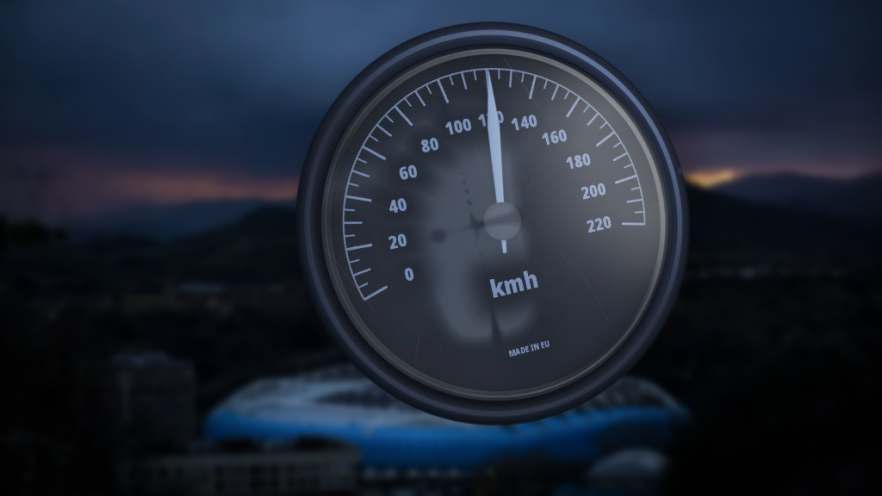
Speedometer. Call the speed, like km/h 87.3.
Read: km/h 120
